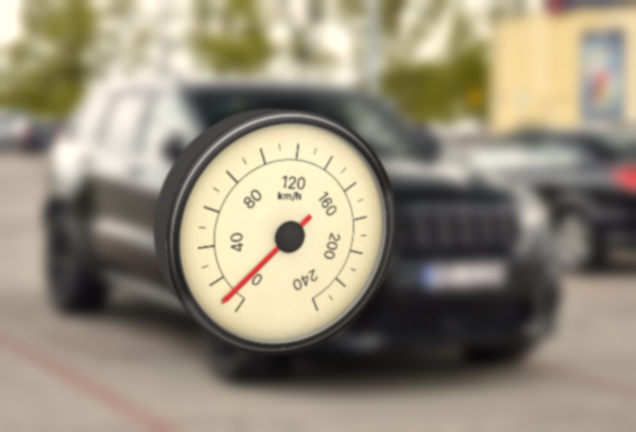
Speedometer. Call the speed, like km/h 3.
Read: km/h 10
